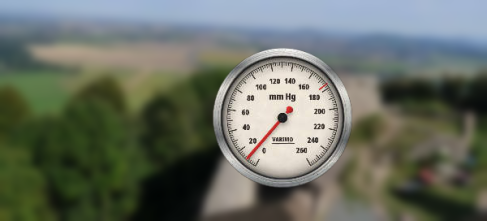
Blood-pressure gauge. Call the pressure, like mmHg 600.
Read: mmHg 10
